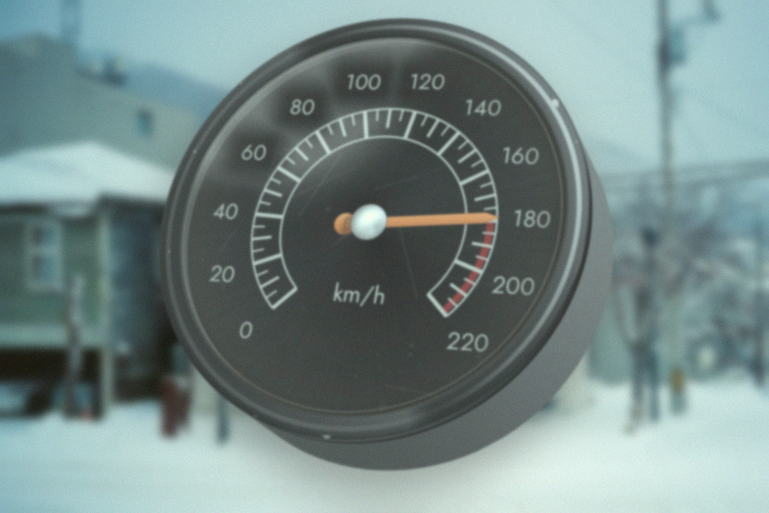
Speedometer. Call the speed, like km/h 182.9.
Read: km/h 180
